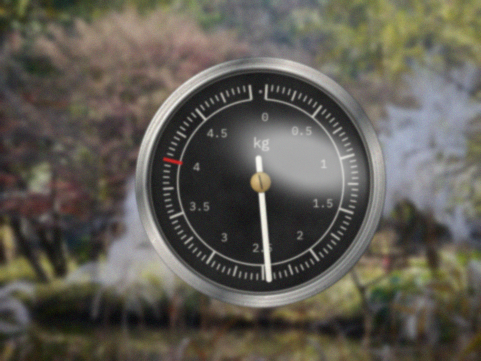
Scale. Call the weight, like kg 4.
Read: kg 2.45
